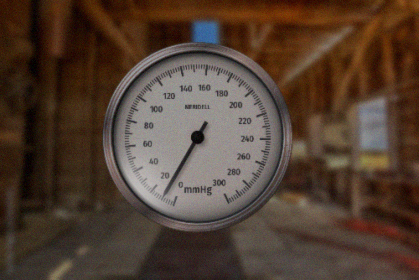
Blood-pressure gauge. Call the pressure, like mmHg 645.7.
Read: mmHg 10
